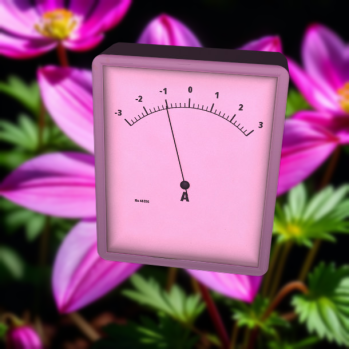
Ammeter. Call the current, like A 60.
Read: A -1
